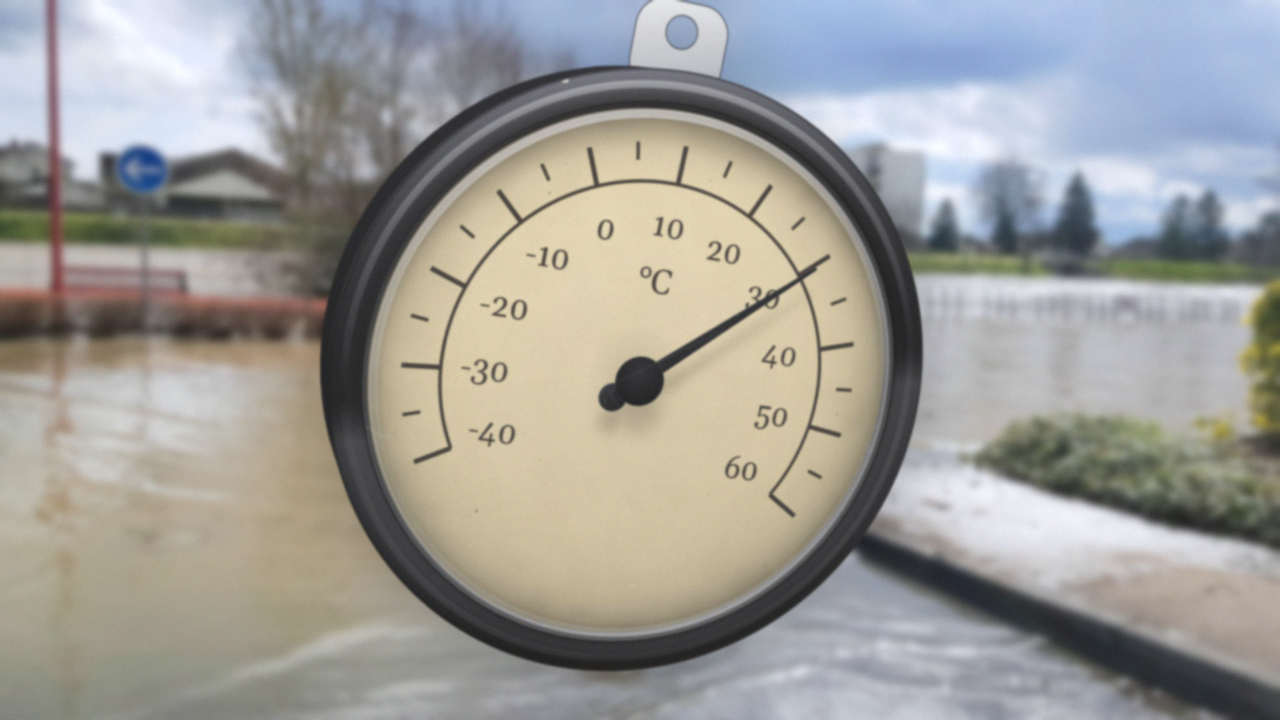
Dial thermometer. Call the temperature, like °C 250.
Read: °C 30
